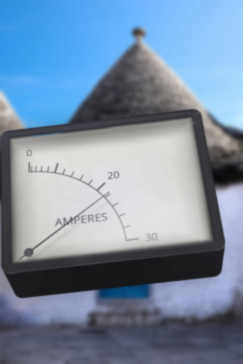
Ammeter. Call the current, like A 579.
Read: A 22
